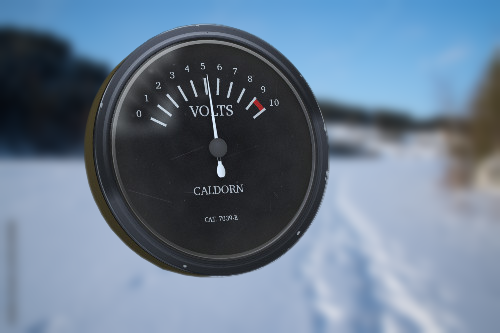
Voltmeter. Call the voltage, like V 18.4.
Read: V 5
